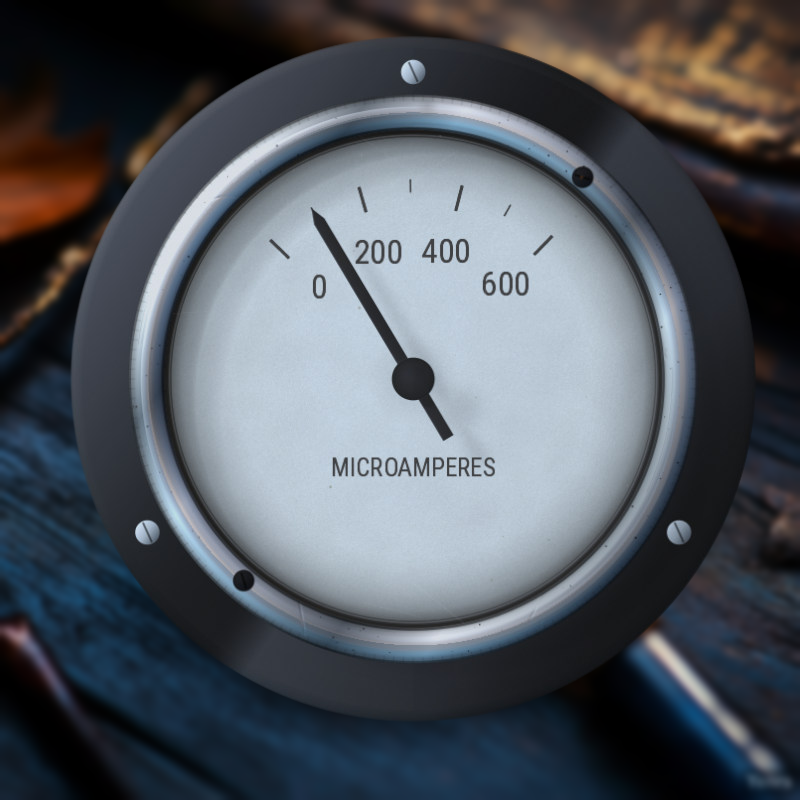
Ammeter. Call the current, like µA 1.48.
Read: µA 100
